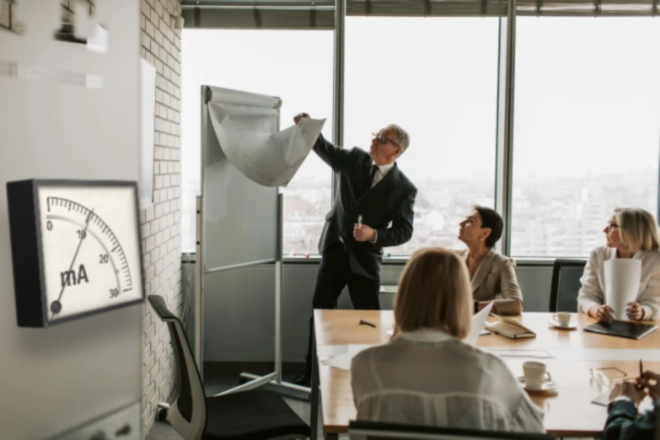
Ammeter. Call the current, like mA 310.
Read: mA 10
